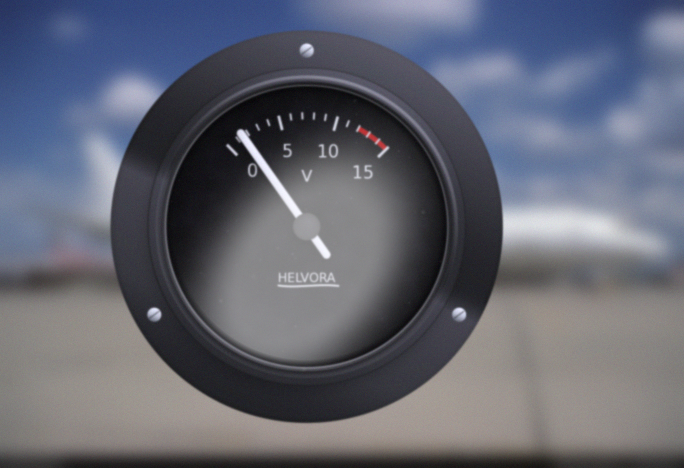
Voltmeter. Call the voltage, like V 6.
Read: V 1.5
